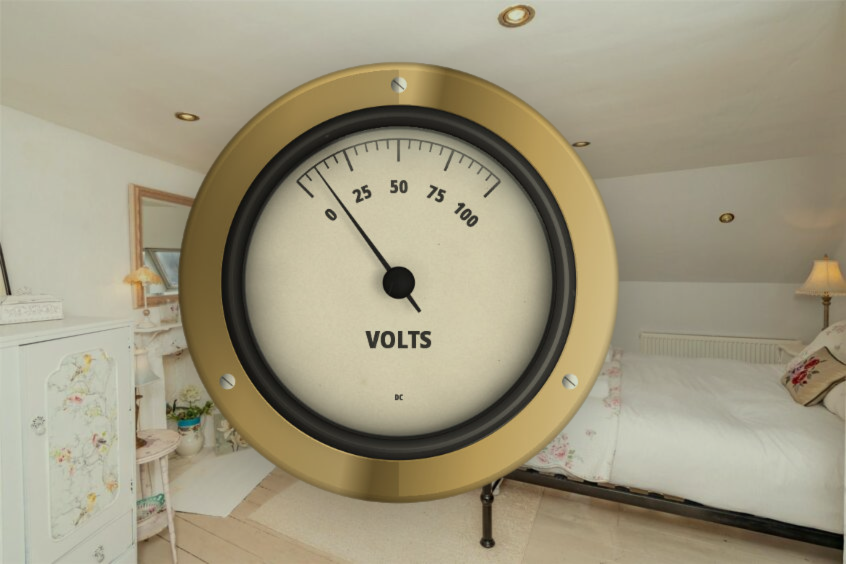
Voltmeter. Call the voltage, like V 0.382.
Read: V 10
